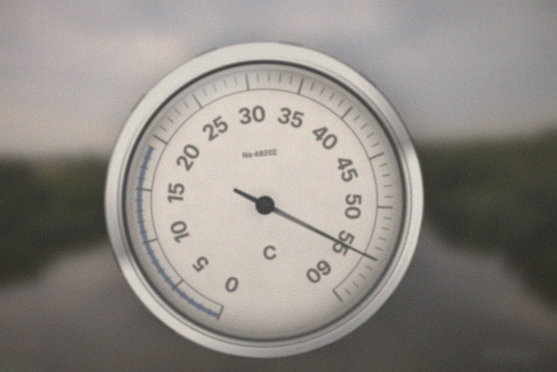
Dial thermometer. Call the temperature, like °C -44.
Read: °C 55
